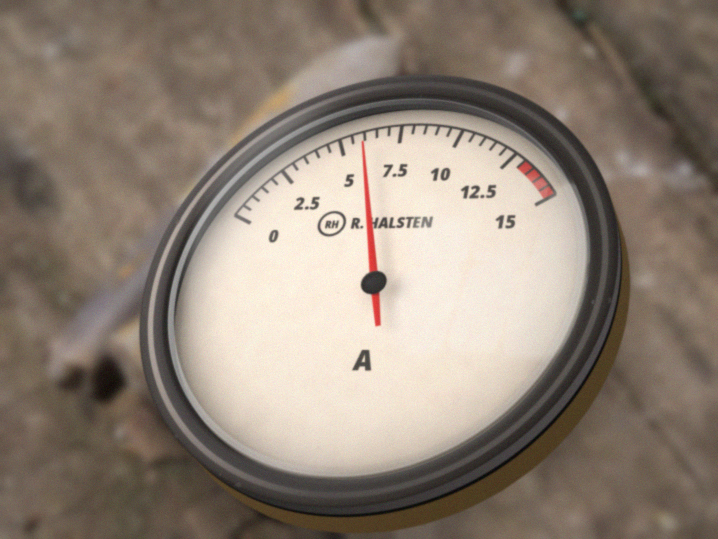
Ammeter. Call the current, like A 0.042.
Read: A 6
